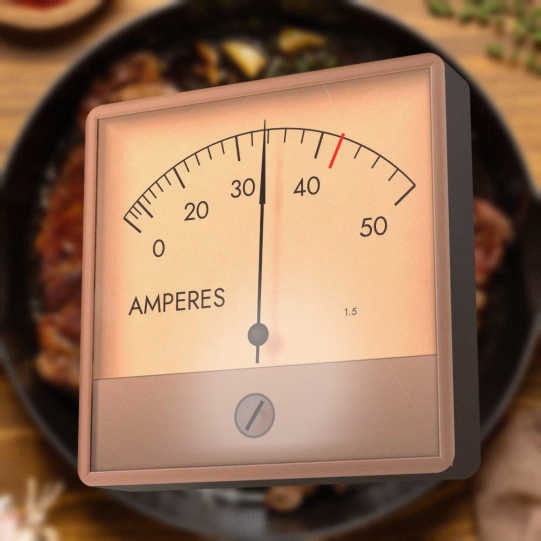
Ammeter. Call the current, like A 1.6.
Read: A 34
